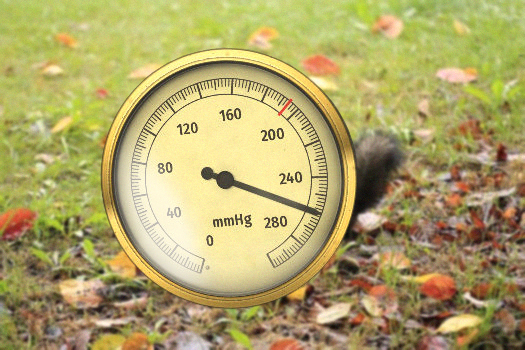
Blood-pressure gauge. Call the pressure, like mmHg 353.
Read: mmHg 260
